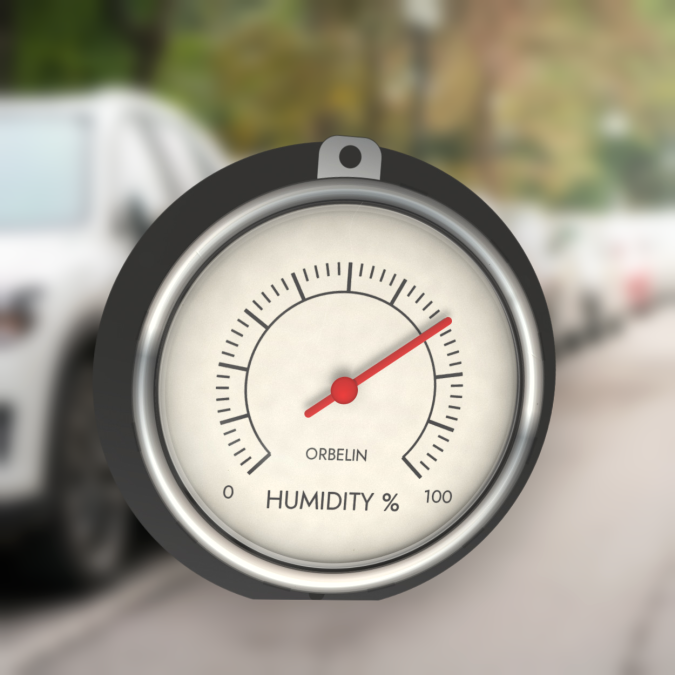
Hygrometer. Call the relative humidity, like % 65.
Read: % 70
